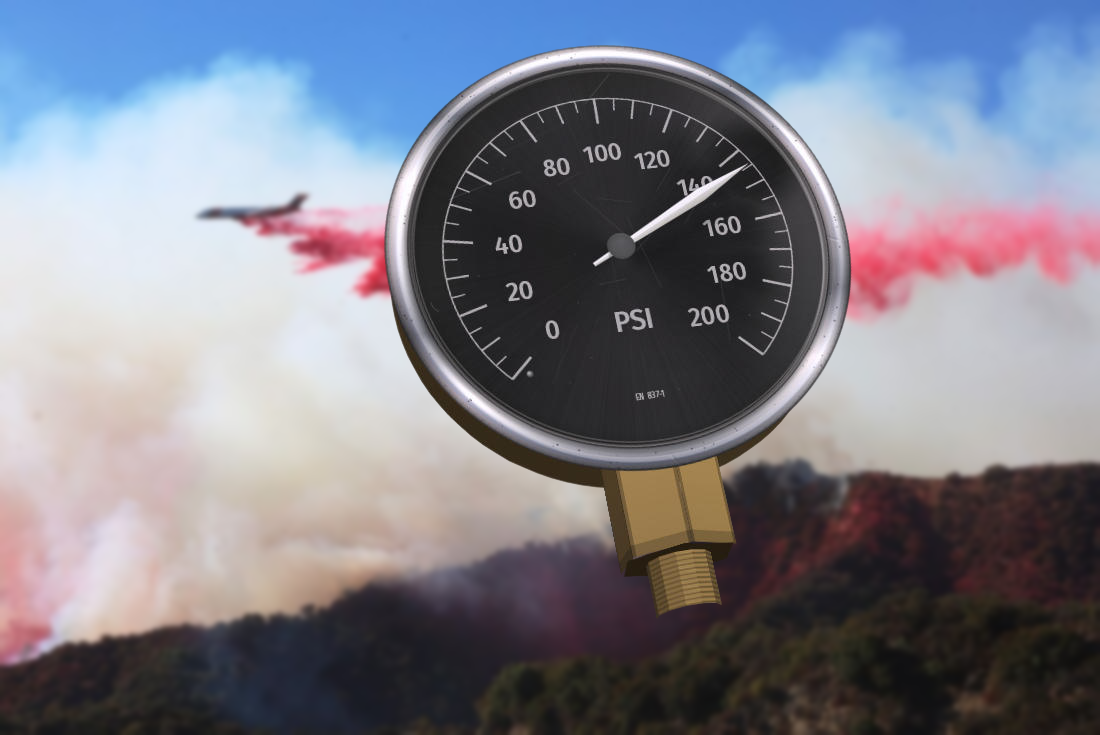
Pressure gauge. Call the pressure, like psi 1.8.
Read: psi 145
